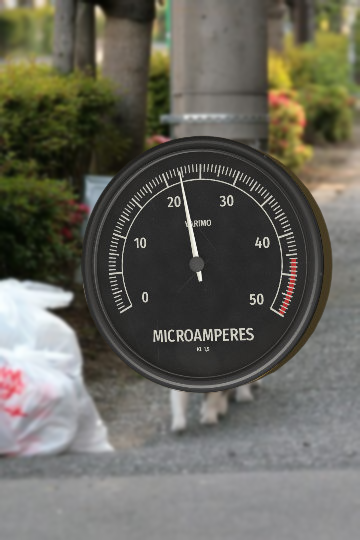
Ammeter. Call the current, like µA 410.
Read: µA 22.5
